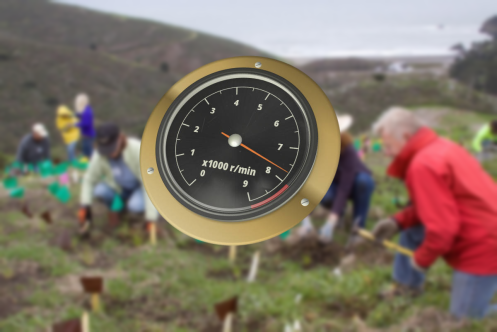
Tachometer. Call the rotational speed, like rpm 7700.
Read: rpm 7750
